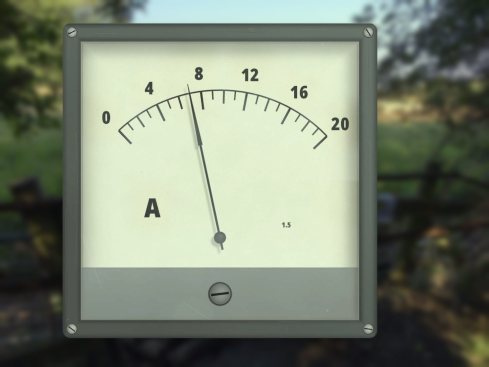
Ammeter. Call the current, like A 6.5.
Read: A 7
